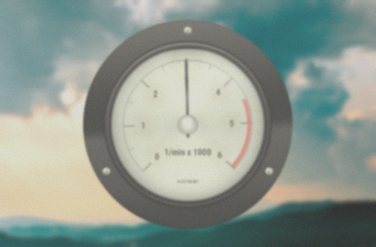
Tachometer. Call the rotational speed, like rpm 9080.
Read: rpm 3000
